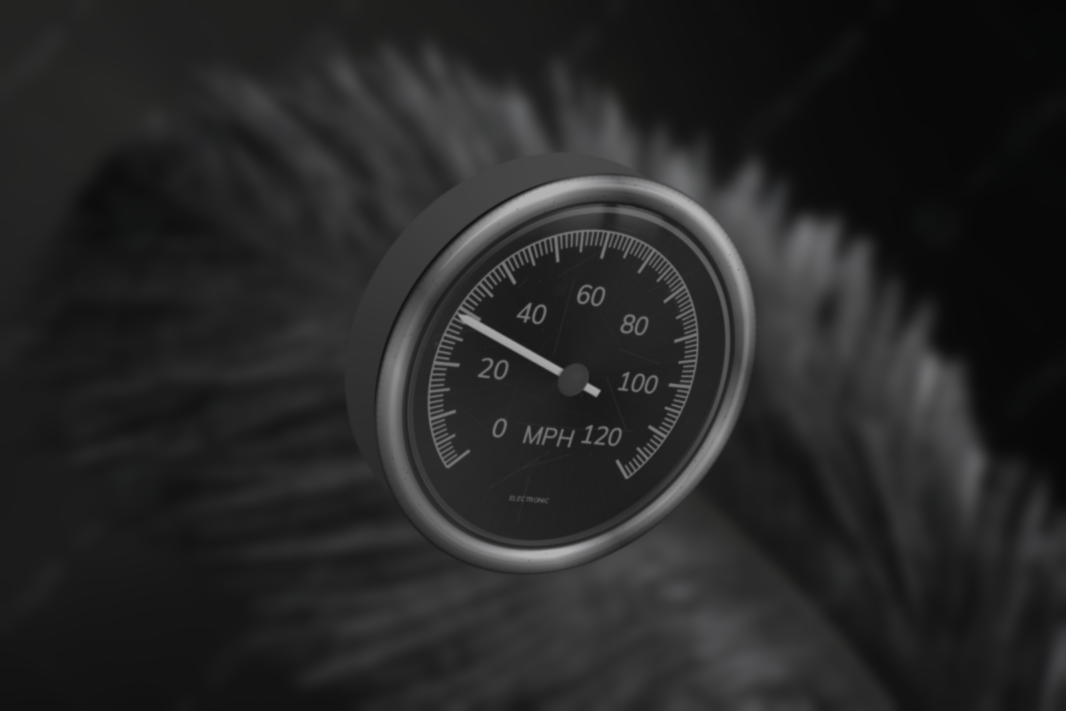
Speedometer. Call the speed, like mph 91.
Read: mph 29
